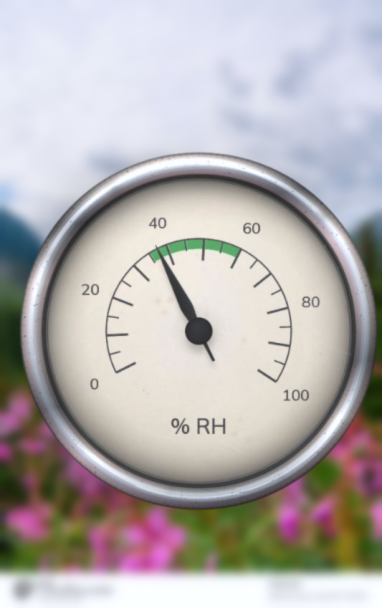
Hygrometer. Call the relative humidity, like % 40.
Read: % 37.5
